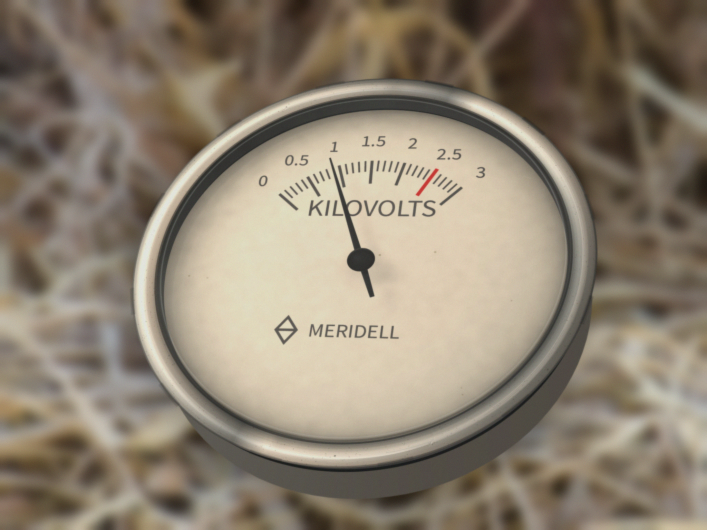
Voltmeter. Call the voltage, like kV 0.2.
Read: kV 0.9
